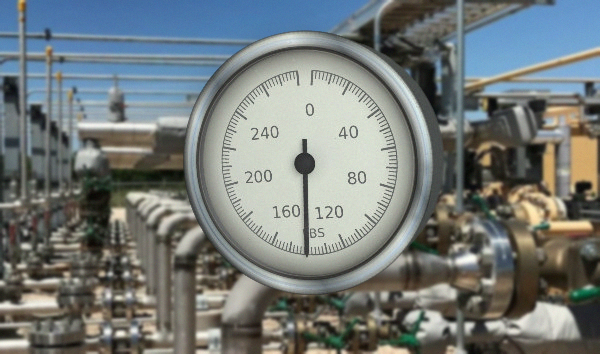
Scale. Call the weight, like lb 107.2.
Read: lb 140
